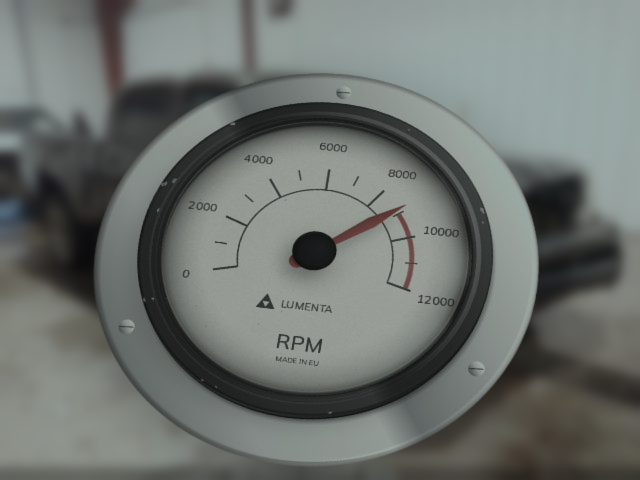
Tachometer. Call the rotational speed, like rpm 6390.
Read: rpm 9000
